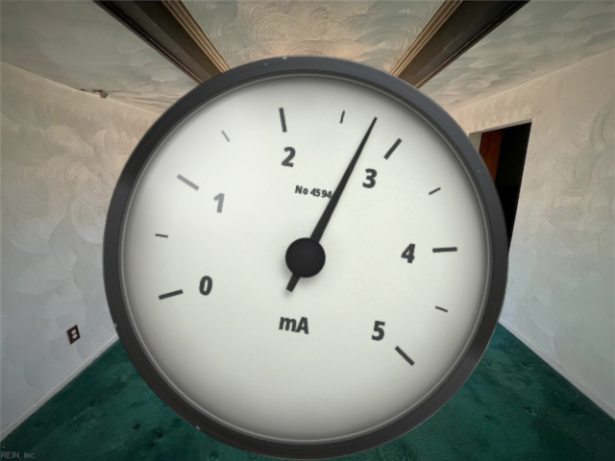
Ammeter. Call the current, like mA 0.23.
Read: mA 2.75
